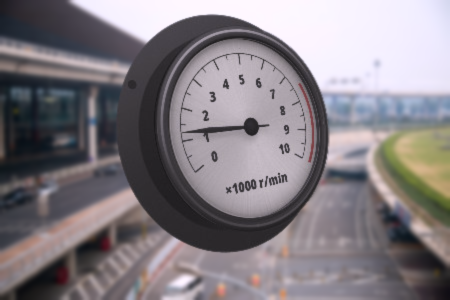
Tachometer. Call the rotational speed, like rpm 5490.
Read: rpm 1250
